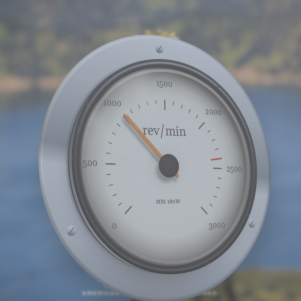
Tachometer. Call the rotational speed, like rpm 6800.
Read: rpm 1000
